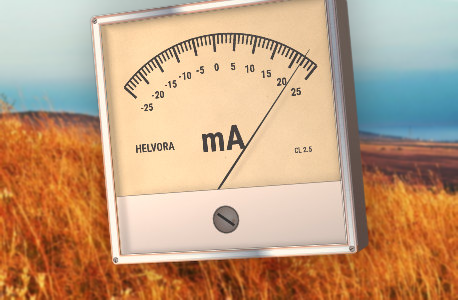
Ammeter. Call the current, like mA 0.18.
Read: mA 22
